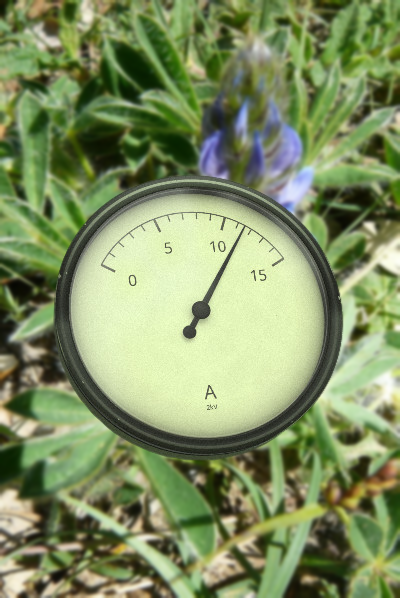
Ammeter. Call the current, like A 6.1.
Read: A 11.5
